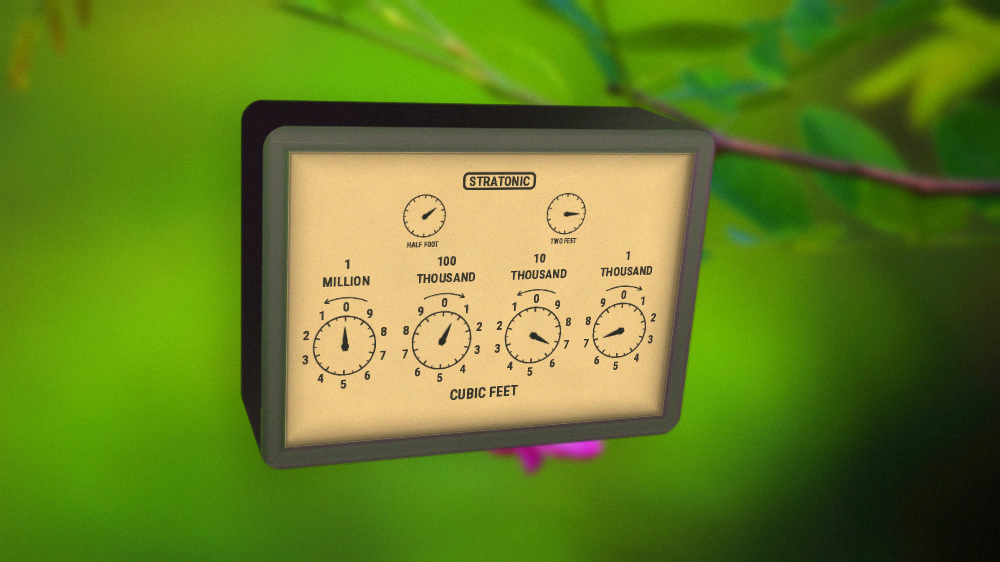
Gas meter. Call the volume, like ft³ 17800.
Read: ft³ 6700
